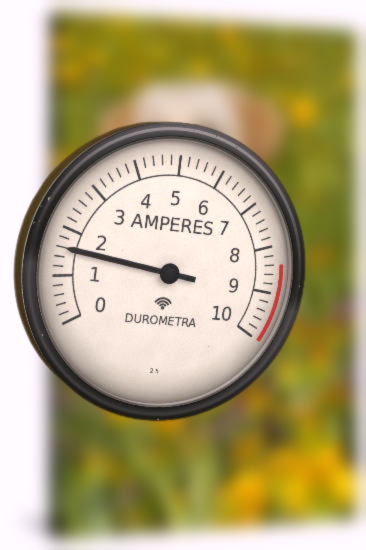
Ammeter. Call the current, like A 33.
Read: A 1.6
